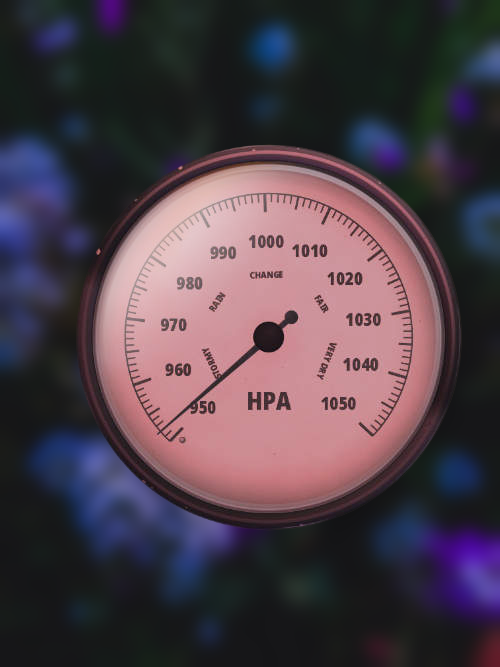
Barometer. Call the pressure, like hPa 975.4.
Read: hPa 952
